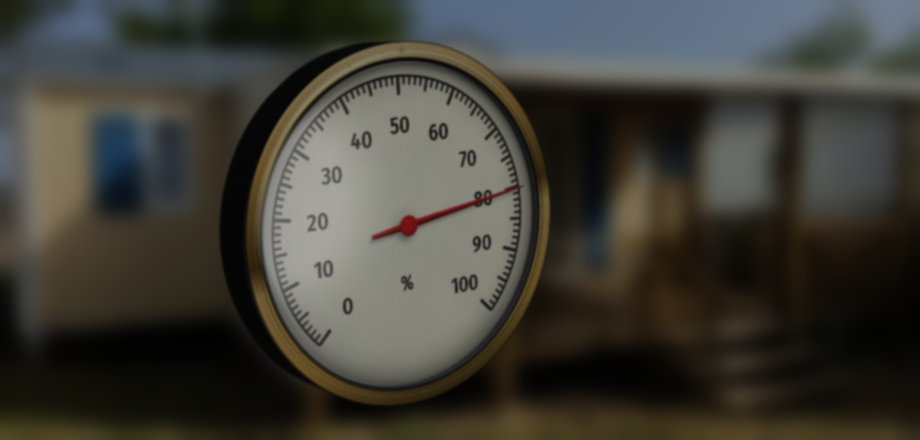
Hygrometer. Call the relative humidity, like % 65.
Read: % 80
